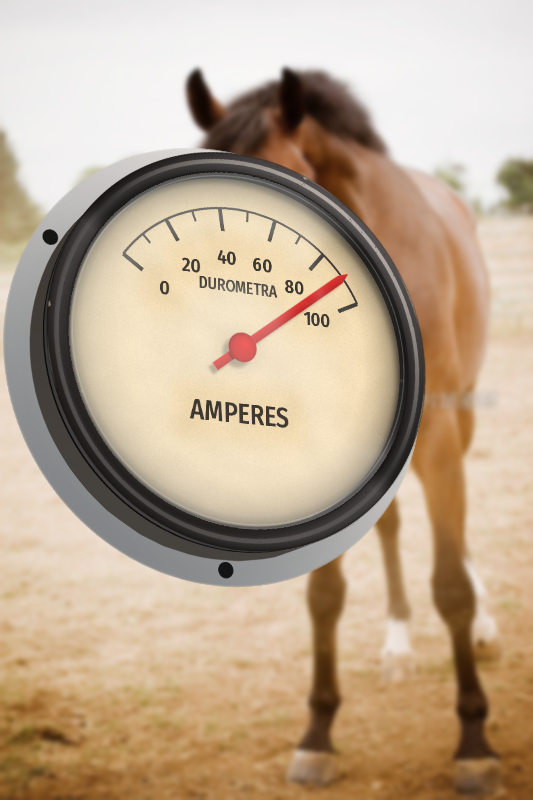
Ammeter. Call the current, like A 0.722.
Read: A 90
